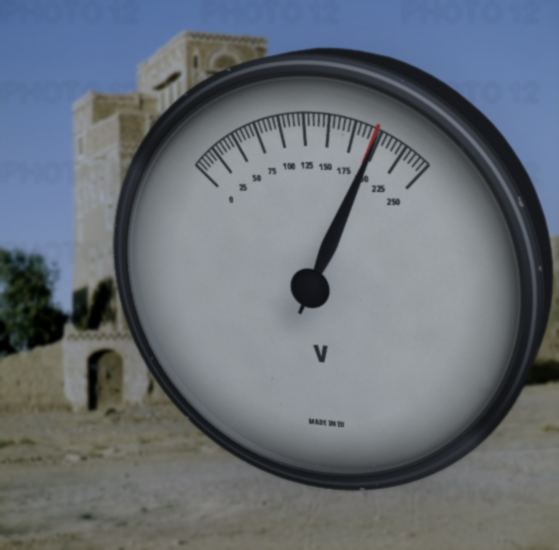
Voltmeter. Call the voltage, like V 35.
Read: V 200
